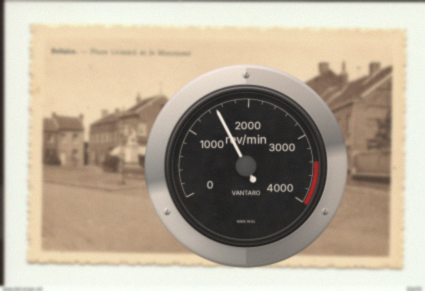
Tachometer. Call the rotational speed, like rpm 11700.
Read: rpm 1500
